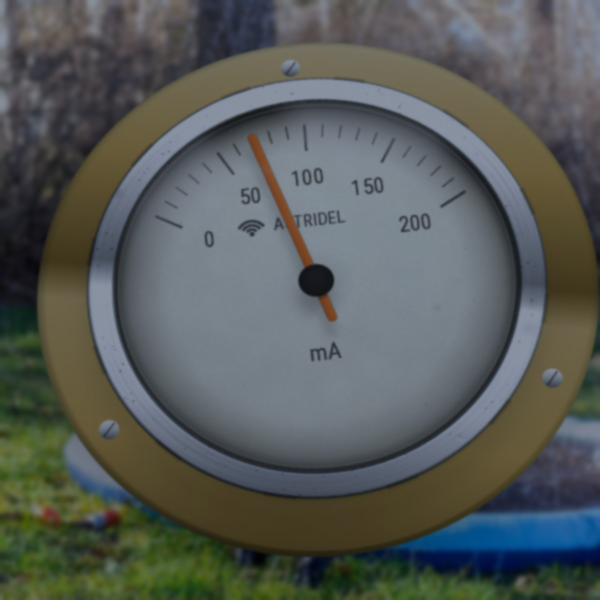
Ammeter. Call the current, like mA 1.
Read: mA 70
